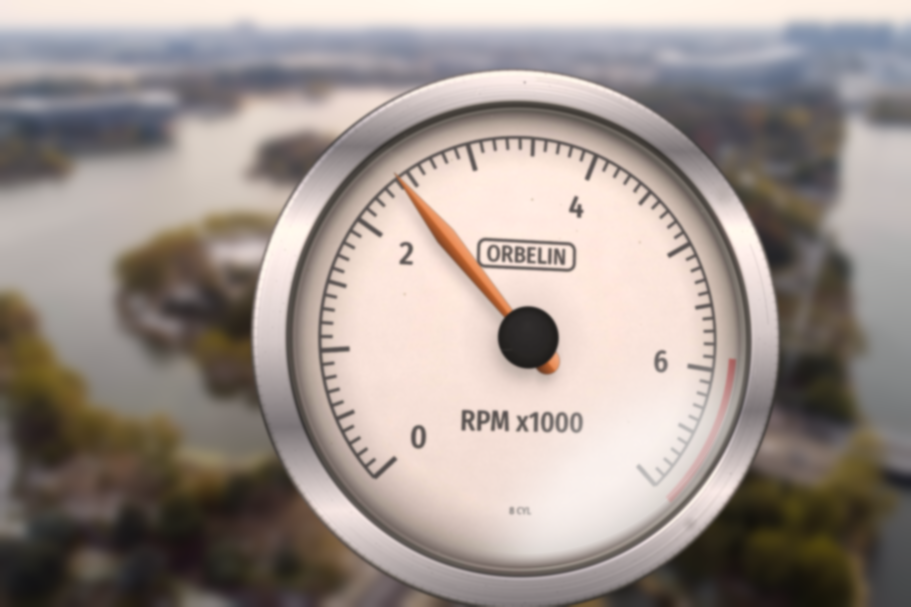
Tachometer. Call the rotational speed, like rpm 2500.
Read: rpm 2400
